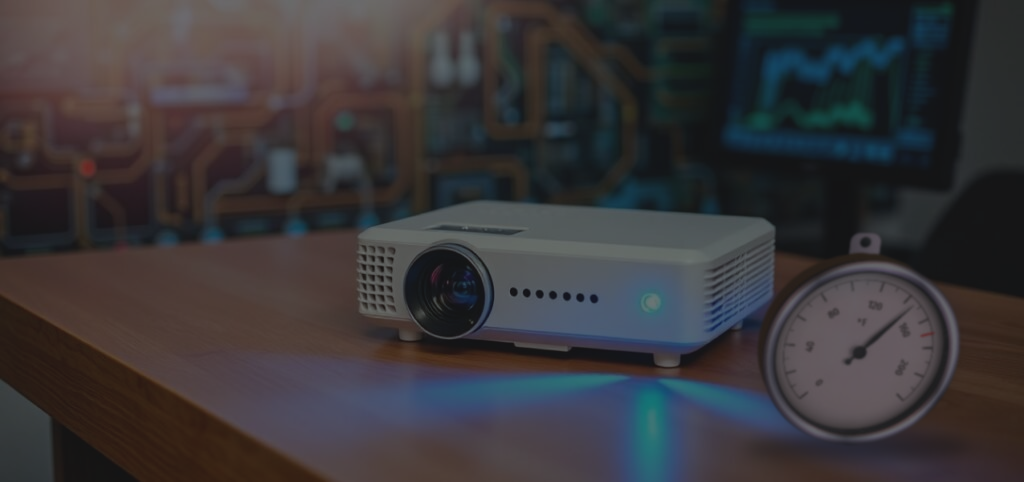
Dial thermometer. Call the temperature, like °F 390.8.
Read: °F 145
